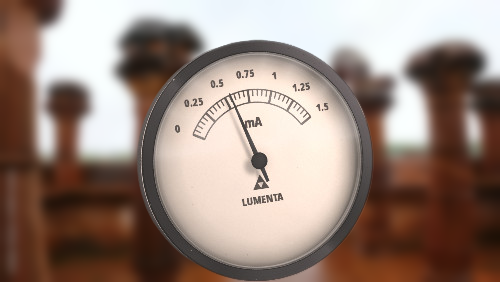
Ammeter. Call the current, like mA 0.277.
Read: mA 0.55
